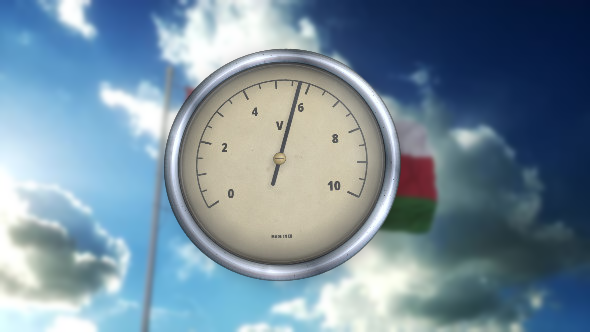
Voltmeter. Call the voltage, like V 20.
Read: V 5.75
